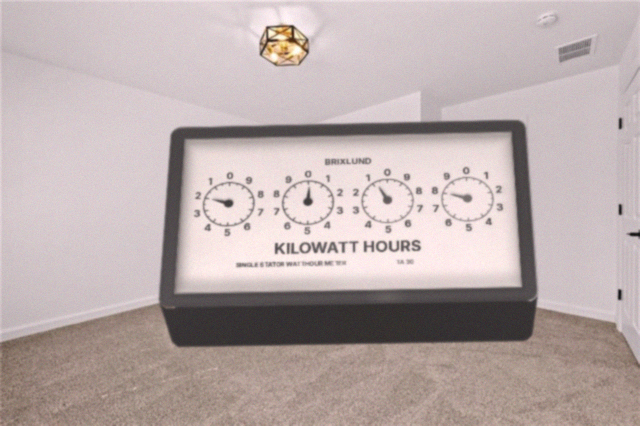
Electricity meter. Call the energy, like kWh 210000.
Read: kWh 2008
